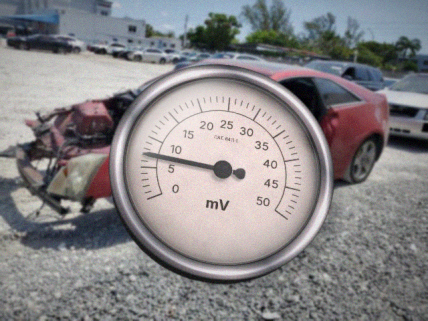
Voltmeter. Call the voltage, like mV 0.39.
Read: mV 7
